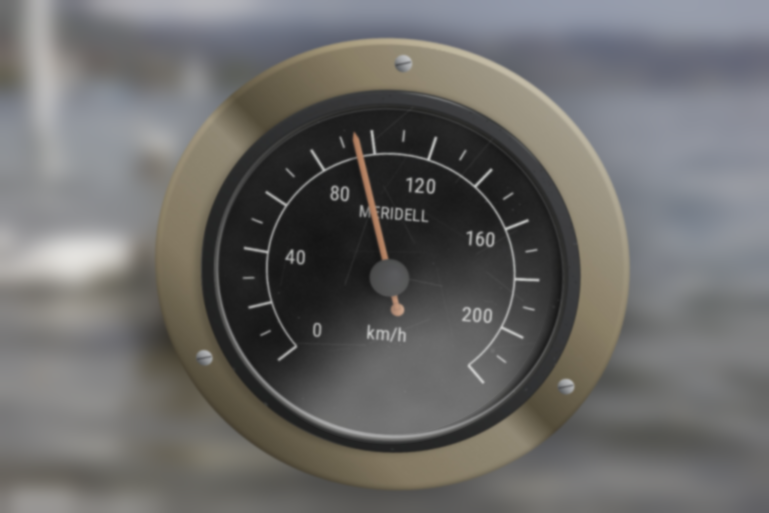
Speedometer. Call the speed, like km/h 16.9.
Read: km/h 95
